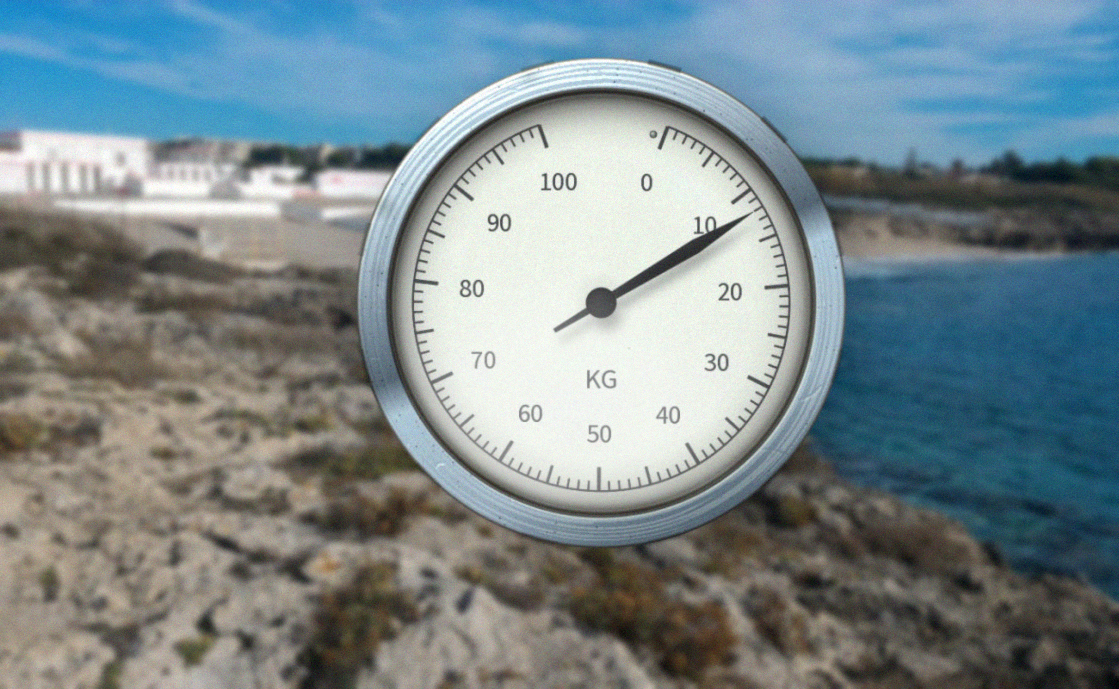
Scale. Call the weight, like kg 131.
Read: kg 12
